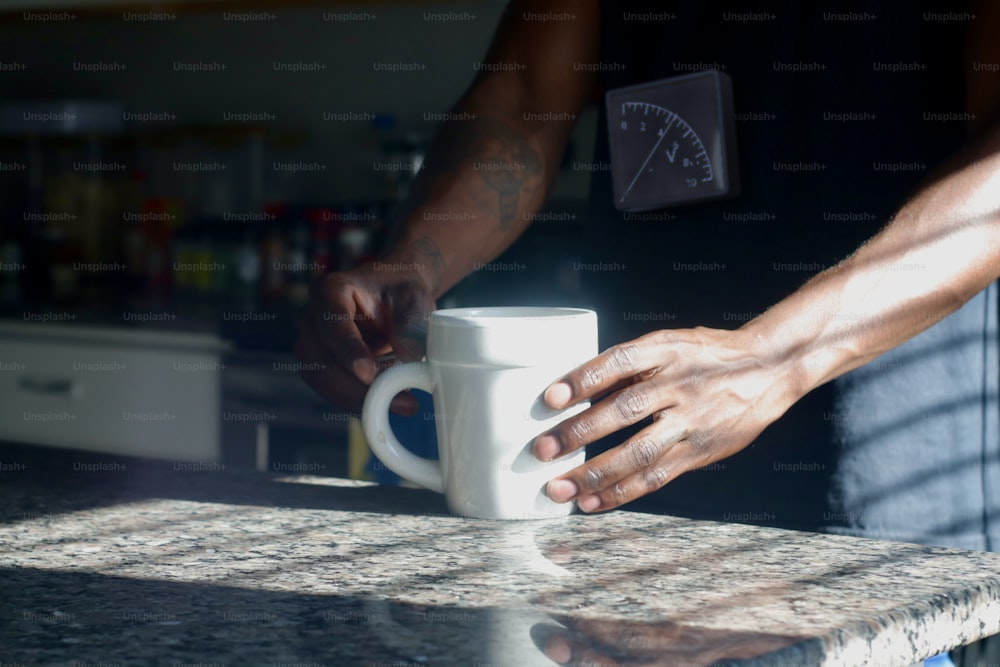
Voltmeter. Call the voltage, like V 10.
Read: V 4.5
